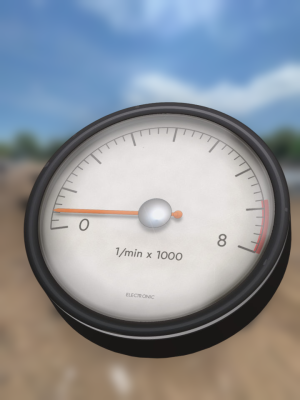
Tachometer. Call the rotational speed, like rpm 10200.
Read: rpm 400
